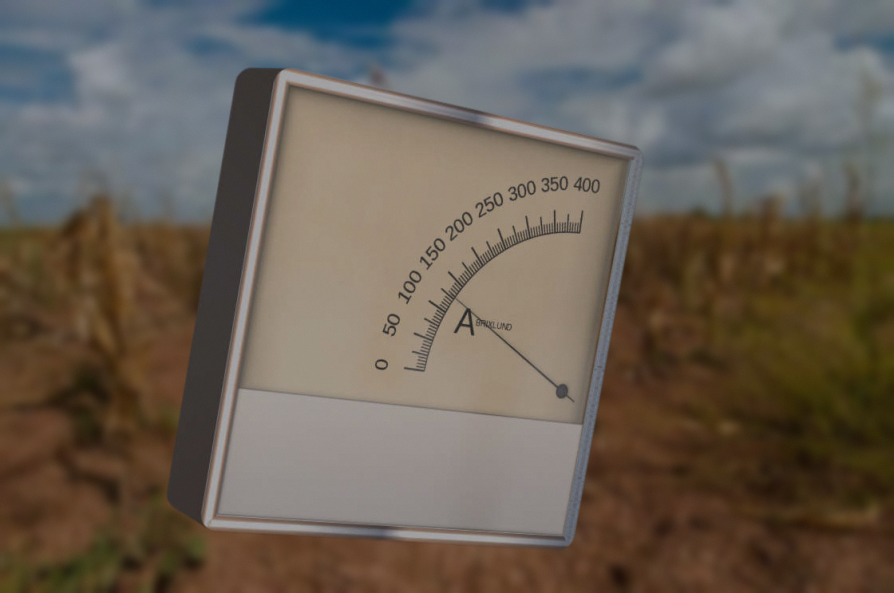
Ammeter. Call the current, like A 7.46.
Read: A 125
